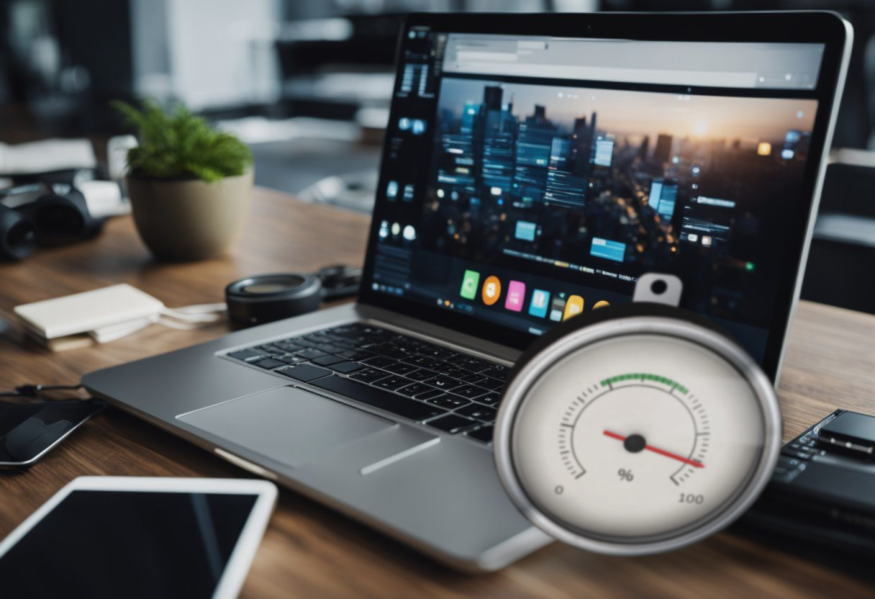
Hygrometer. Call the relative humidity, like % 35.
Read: % 90
